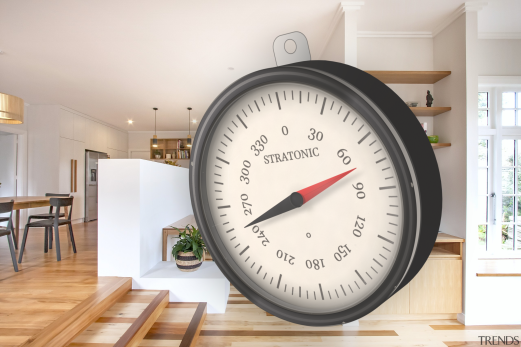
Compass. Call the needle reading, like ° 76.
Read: ° 72.5
